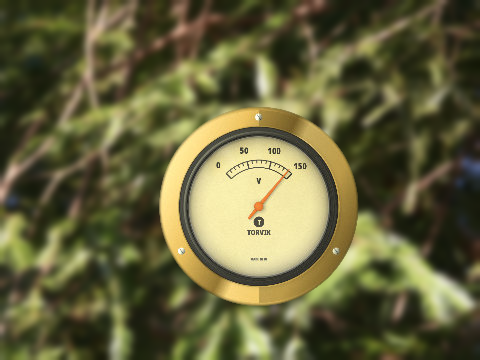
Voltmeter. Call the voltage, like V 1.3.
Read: V 140
